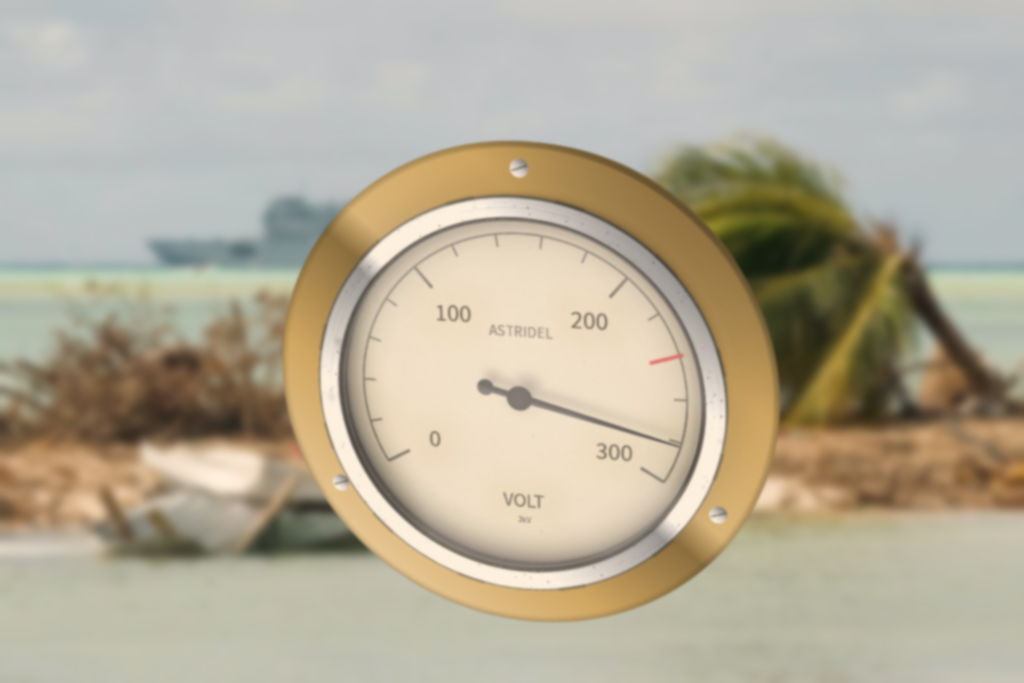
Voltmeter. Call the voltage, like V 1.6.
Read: V 280
